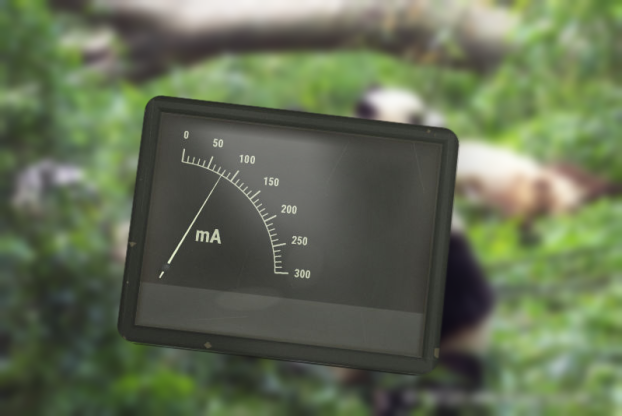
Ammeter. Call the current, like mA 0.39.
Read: mA 80
